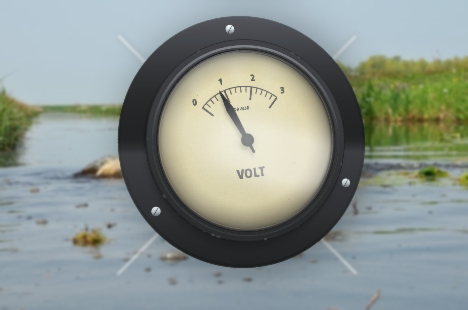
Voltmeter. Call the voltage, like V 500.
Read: V 0.8
